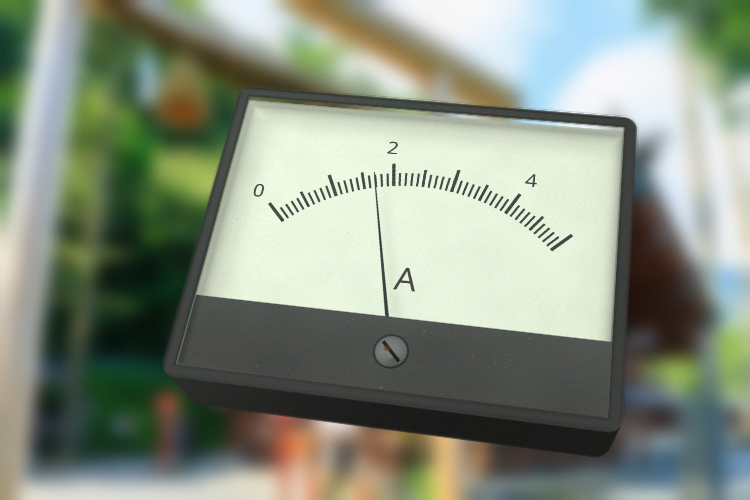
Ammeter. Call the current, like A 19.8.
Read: A 1.7
